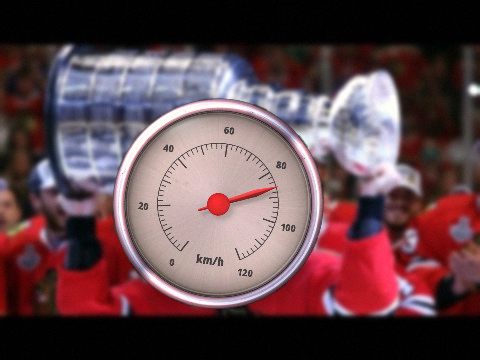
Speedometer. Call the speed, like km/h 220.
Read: km/h 86
